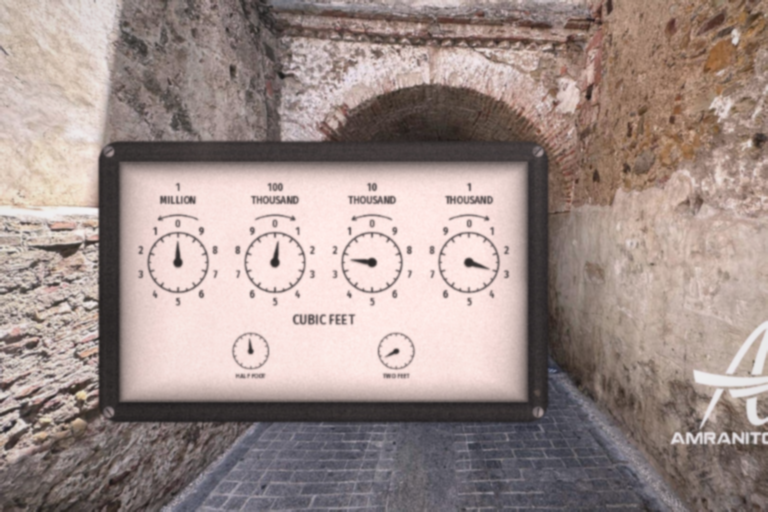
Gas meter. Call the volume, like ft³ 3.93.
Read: ft³ 2300
